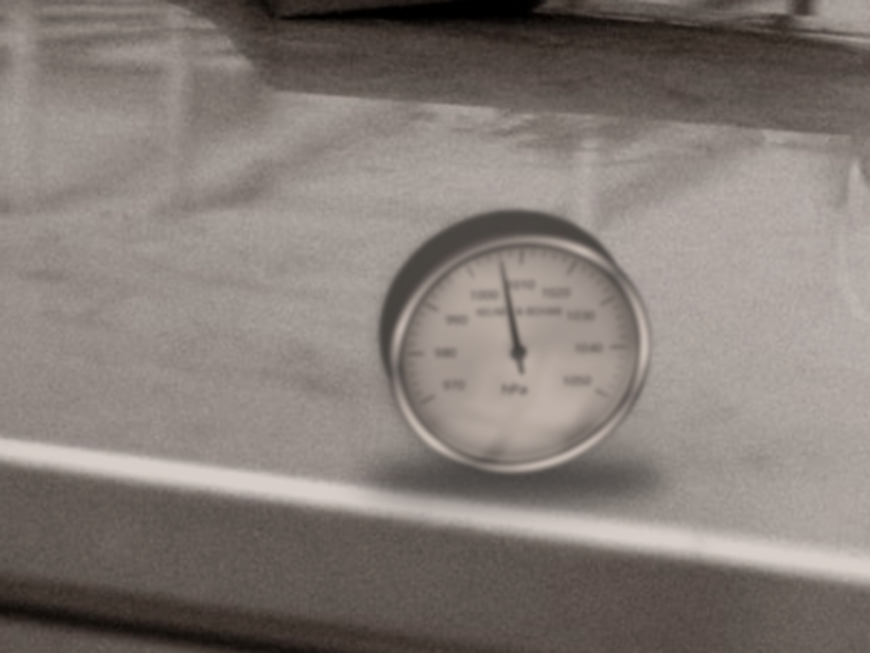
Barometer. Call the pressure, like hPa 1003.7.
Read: hPa 1006
